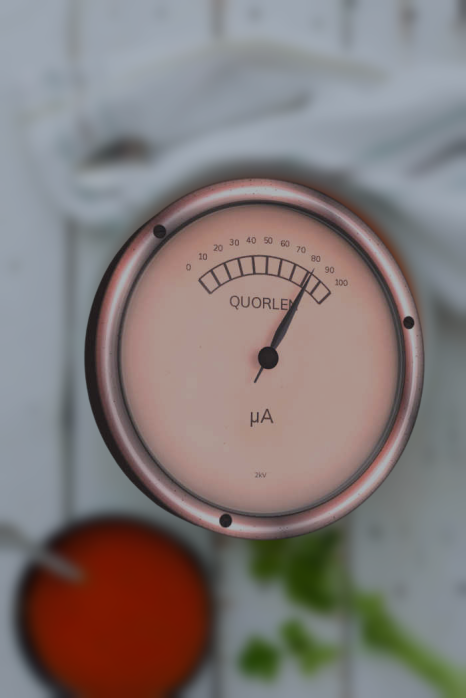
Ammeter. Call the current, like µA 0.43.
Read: µA 80
